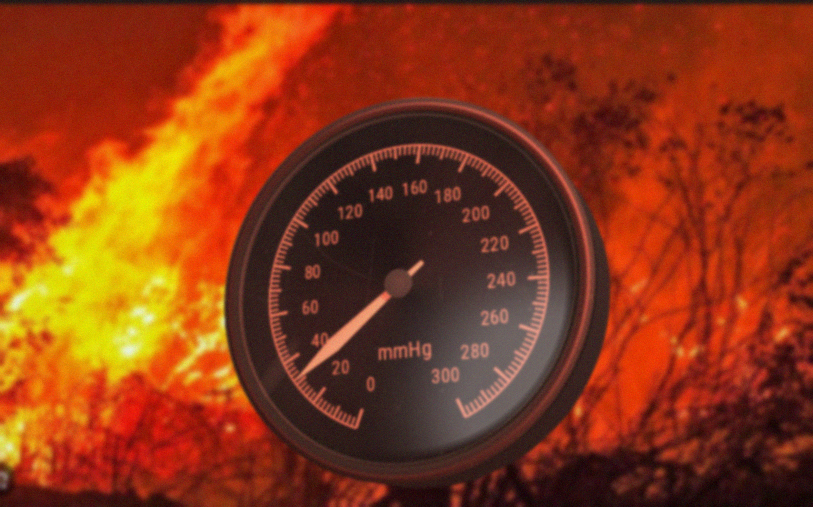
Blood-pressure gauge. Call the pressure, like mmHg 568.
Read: mmHg 30
